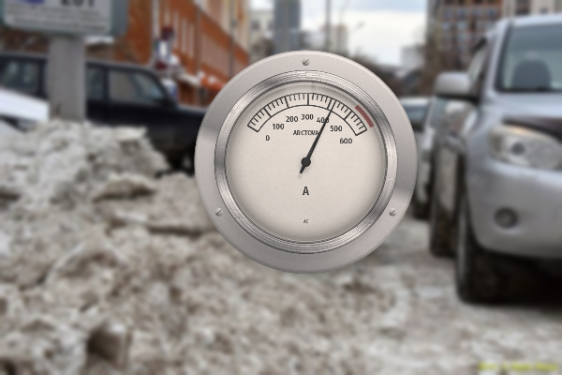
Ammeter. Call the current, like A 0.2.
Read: A 420
